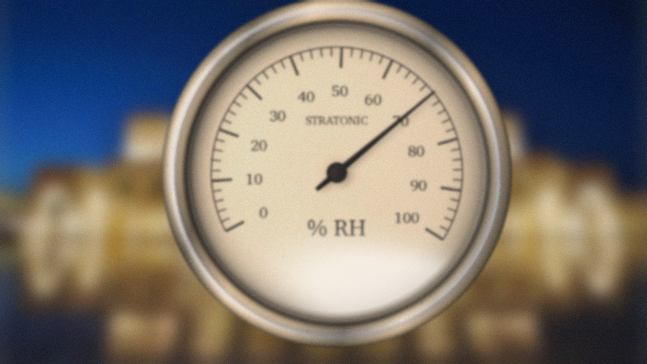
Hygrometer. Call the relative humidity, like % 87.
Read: % 70
